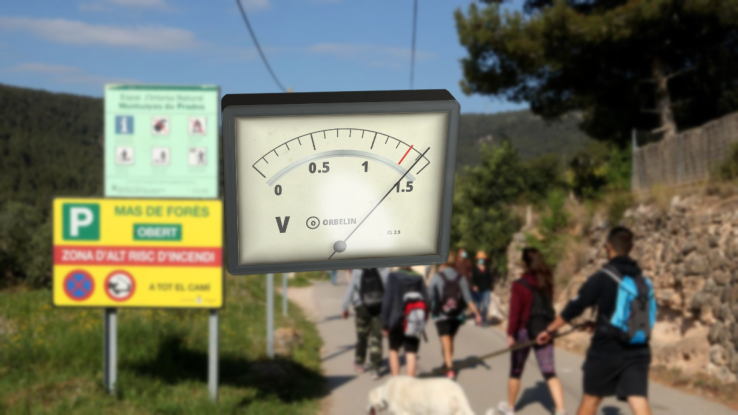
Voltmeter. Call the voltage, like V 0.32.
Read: V 1.4
